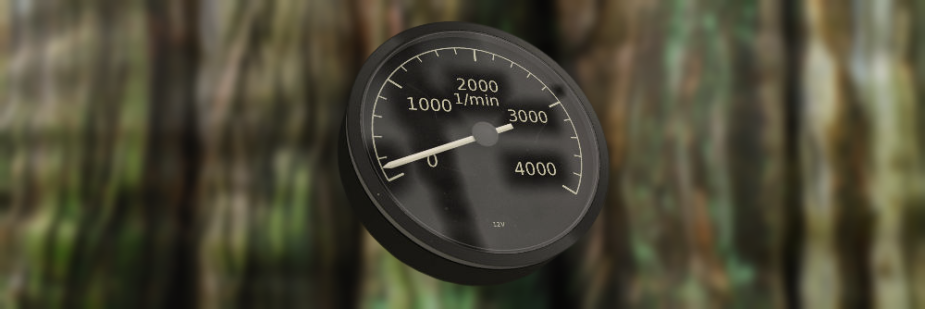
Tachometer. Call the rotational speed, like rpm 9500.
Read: rpm 100
